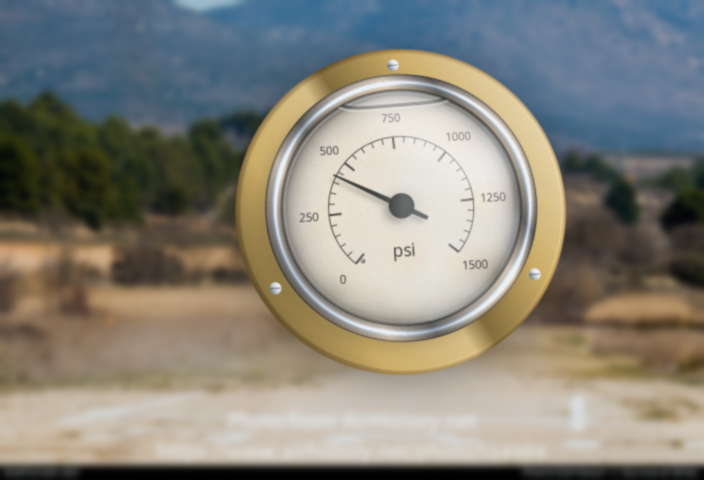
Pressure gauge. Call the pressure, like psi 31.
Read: psi 425
